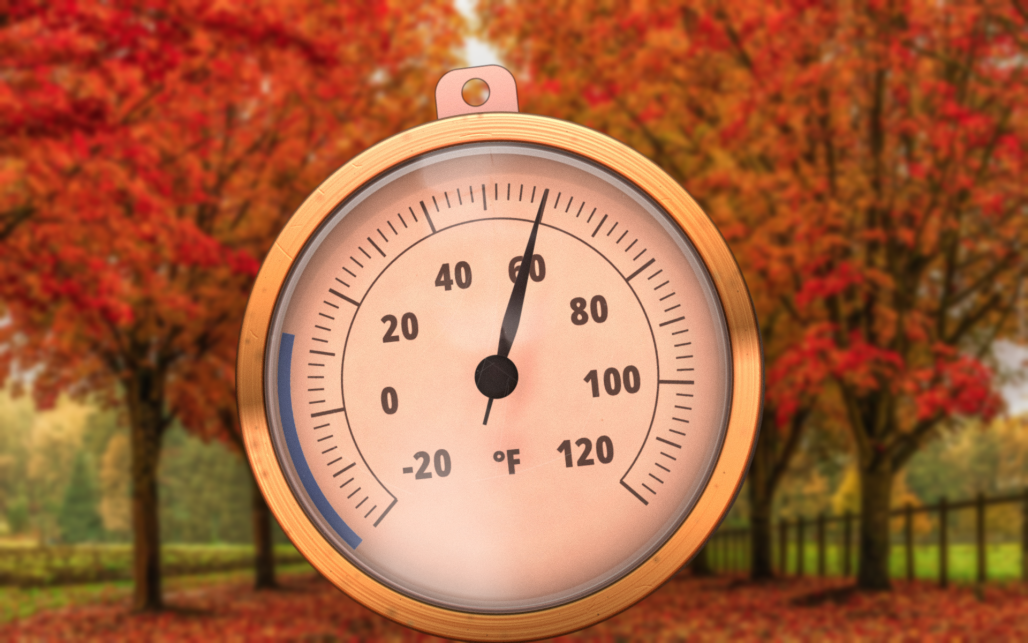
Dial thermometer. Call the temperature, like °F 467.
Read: °F 60
